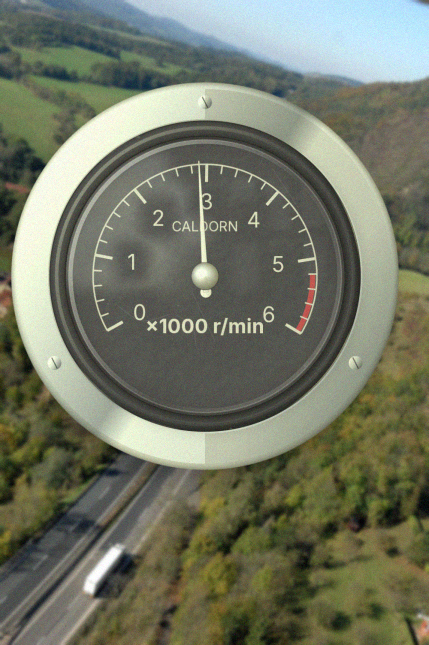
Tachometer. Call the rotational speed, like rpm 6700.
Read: rpm 2900
